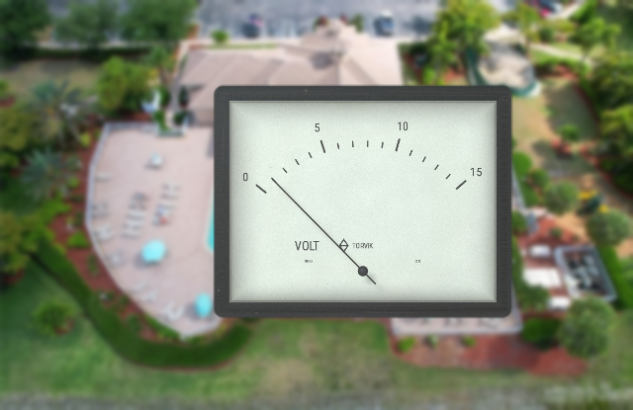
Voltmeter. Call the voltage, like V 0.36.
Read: V 1
